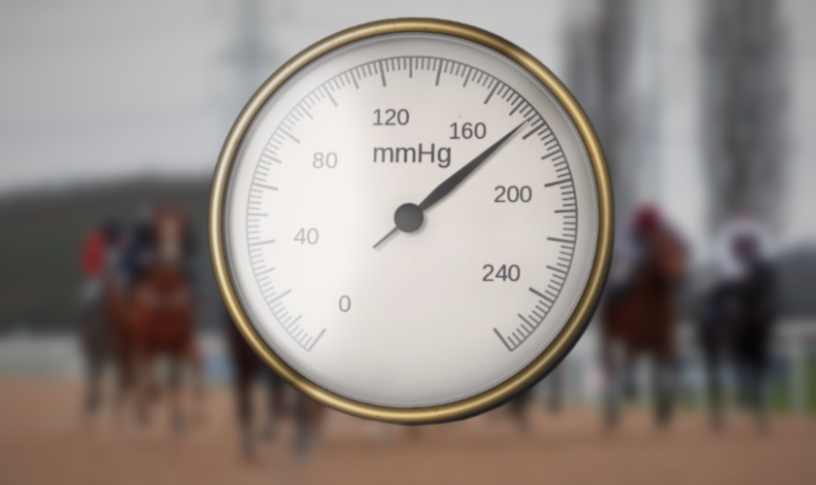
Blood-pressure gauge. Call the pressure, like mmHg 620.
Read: mmHg 176
